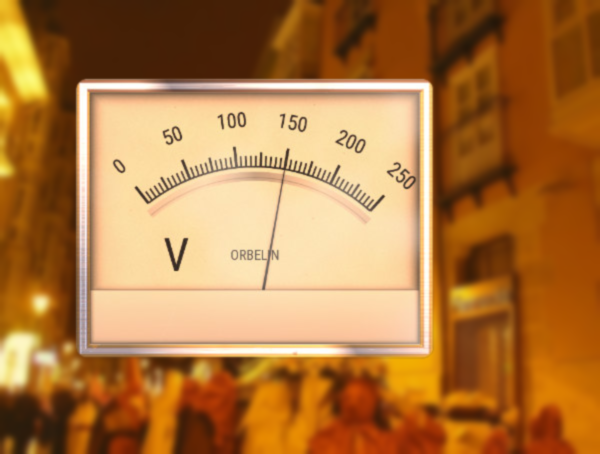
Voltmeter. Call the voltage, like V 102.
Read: V 150
